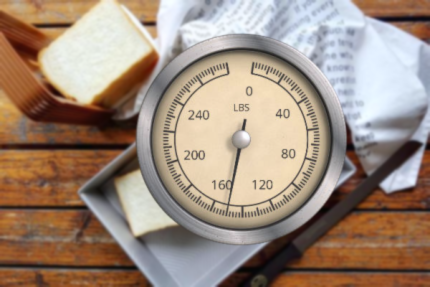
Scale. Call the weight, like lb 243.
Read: lb 150
